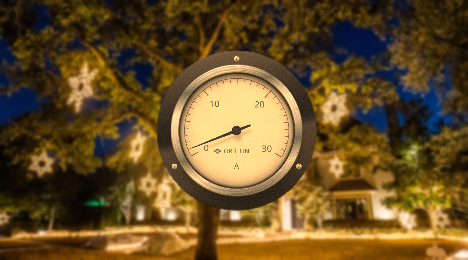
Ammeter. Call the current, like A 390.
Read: A 1
